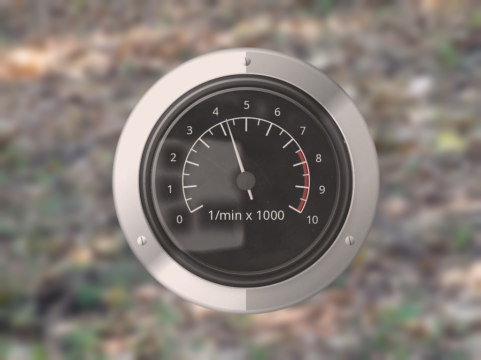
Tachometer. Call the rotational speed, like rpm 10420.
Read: rpm 4250
